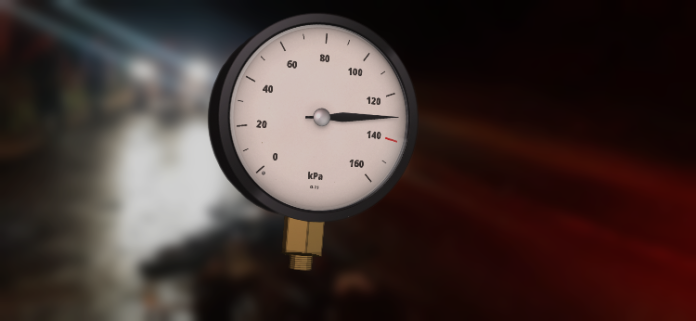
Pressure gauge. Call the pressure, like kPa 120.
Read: kPa 130
